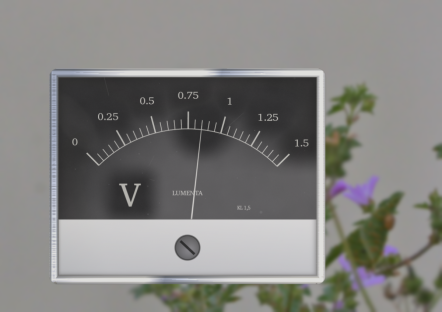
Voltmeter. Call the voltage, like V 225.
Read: V 0.85
